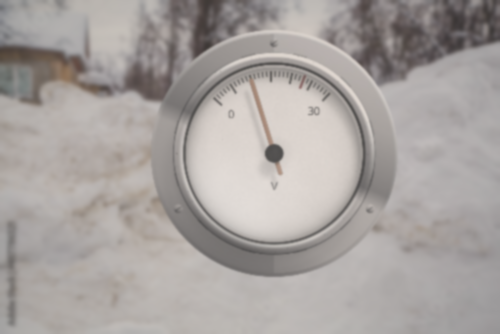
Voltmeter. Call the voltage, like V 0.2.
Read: V 10
